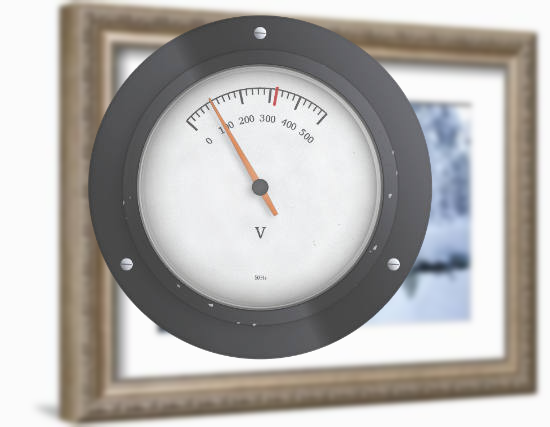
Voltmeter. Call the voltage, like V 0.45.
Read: V 100
